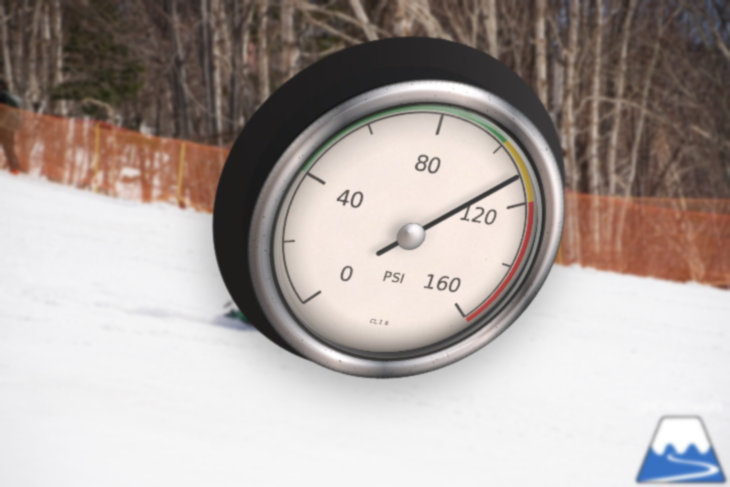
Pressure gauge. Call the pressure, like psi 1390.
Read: psi 110
